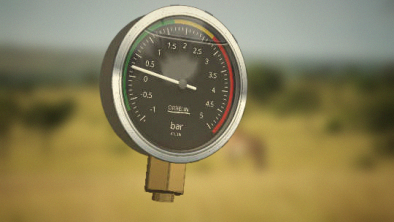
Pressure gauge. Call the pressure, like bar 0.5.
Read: bar 0.2
